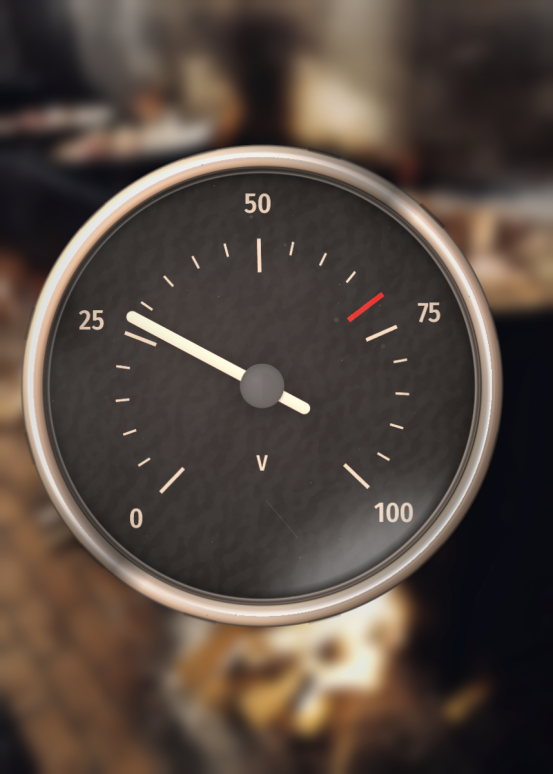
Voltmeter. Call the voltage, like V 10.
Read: V 27.5
